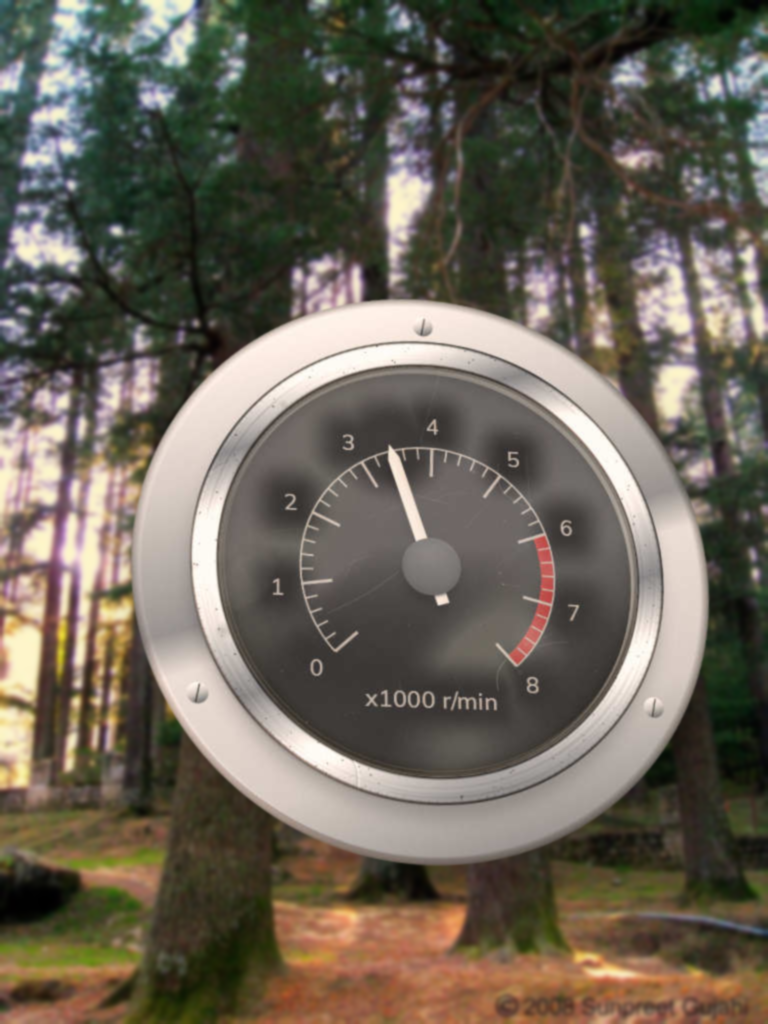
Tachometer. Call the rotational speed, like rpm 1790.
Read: rpm 3400
